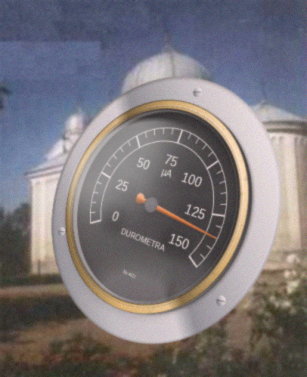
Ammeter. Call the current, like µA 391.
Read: µA 135
